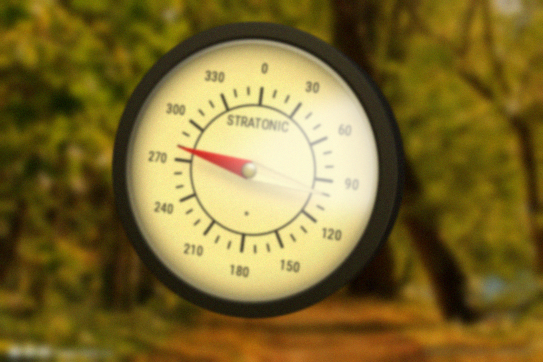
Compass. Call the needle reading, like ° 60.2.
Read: ° 280
